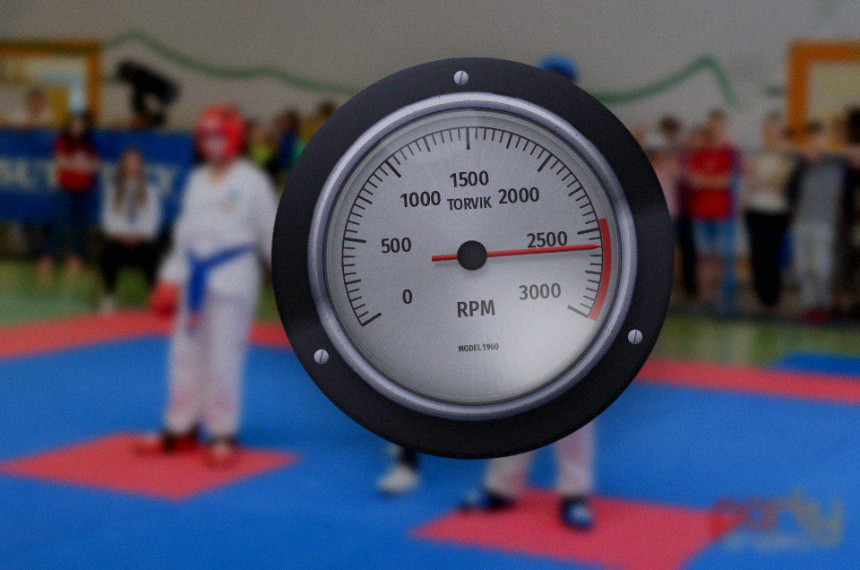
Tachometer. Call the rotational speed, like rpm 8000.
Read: rpm 2600
